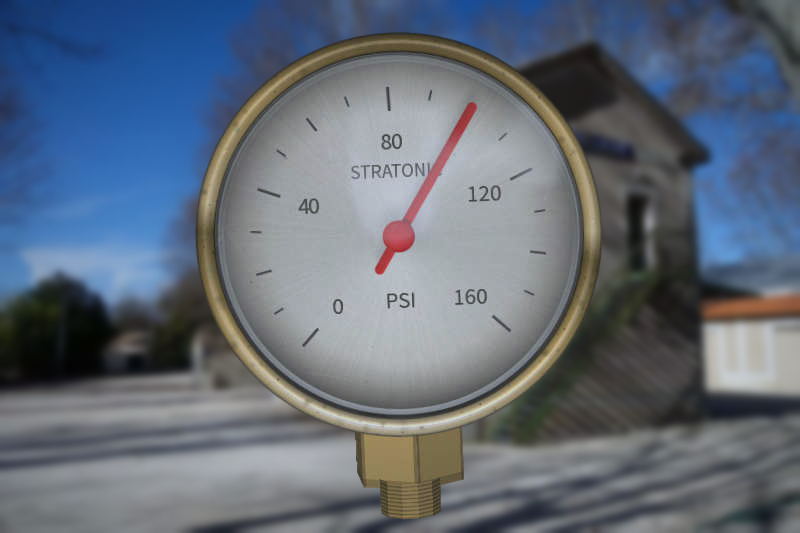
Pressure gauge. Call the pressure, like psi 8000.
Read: psi 100
